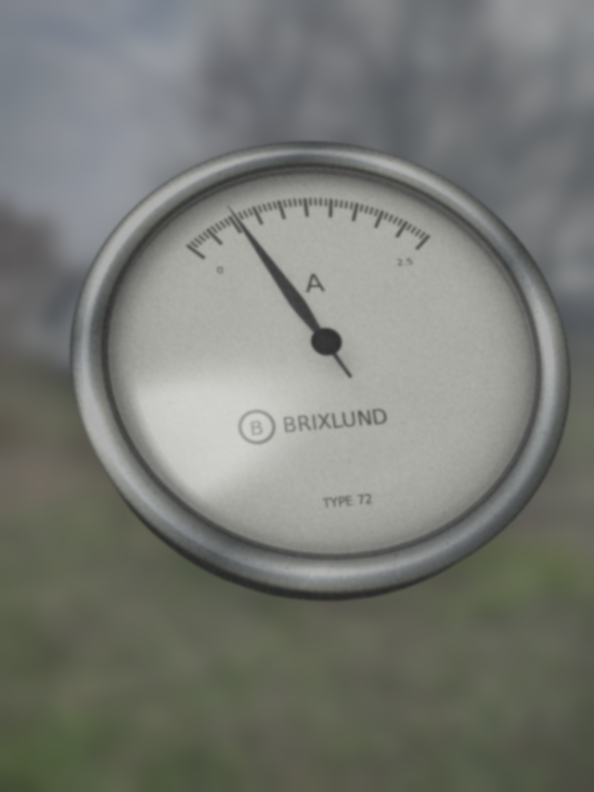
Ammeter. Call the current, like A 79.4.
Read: A 0.5
